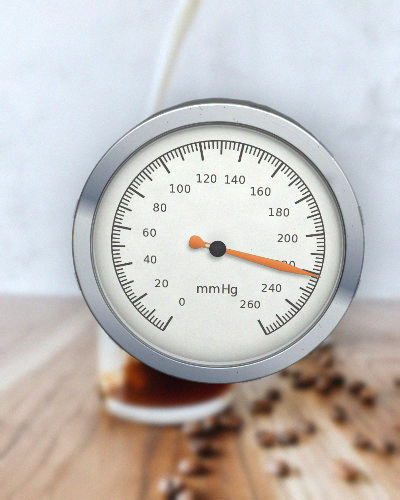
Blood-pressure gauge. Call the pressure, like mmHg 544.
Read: mmHg 220
